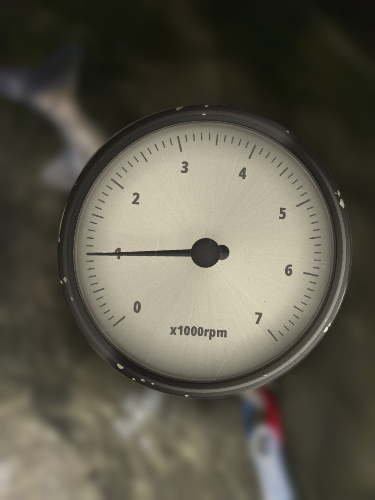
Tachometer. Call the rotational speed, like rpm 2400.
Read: rpm 1000
